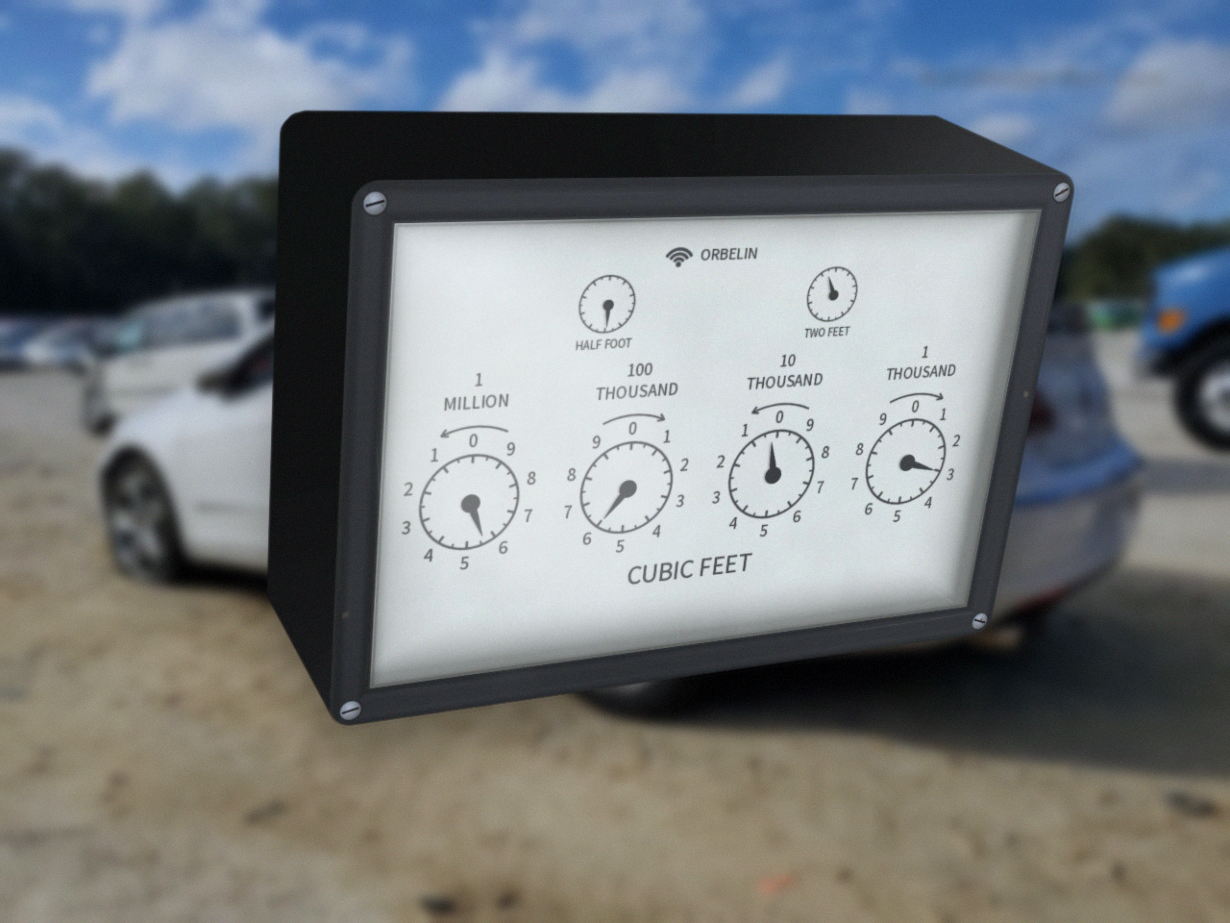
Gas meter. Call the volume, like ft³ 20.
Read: ft³ 560300
